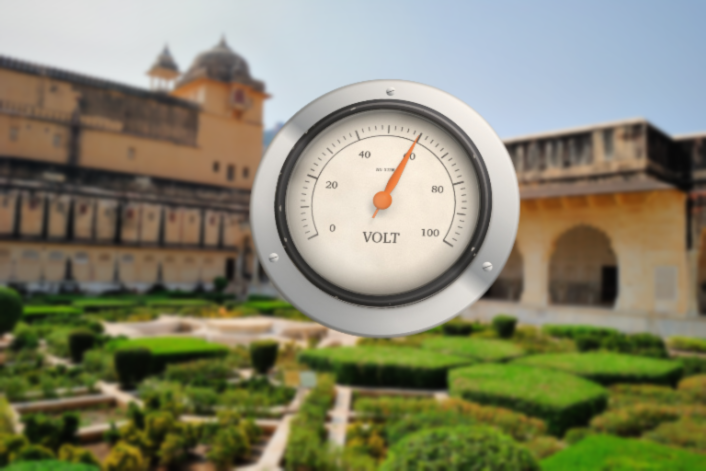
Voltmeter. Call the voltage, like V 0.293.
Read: V 60
